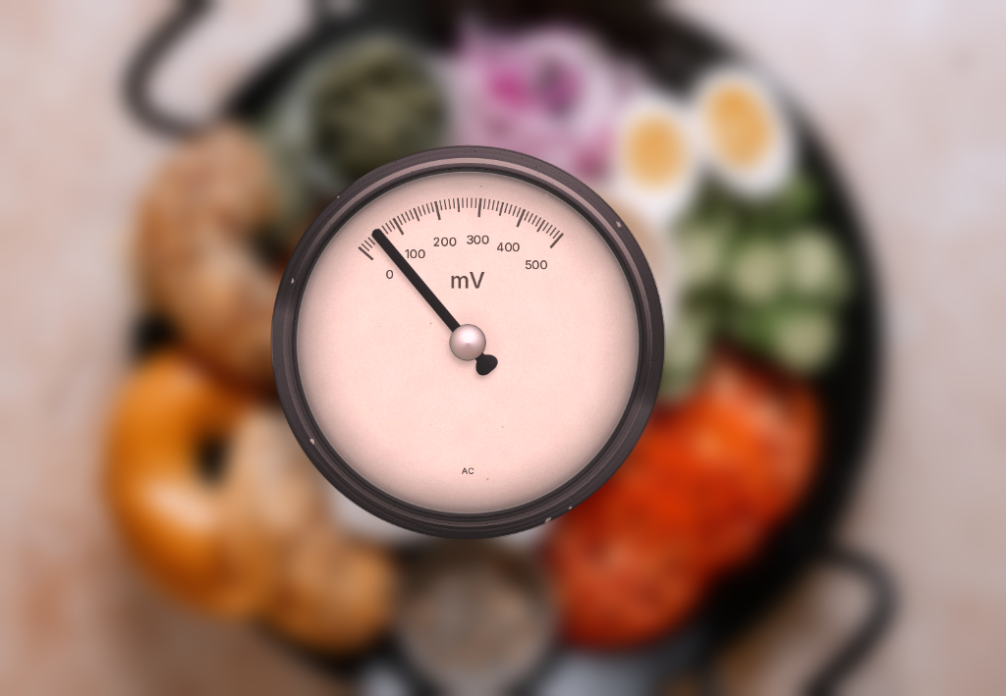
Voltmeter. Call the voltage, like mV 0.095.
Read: mV 50
